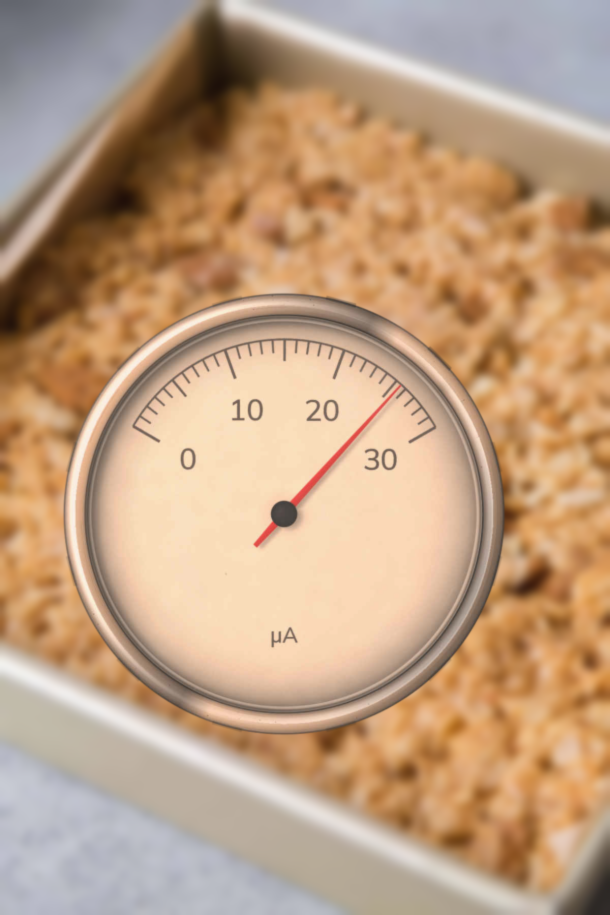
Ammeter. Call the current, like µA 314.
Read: µA 25.5
